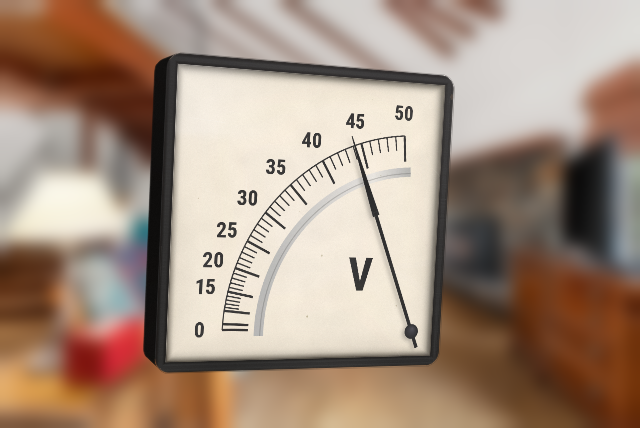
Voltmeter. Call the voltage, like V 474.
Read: V 44
